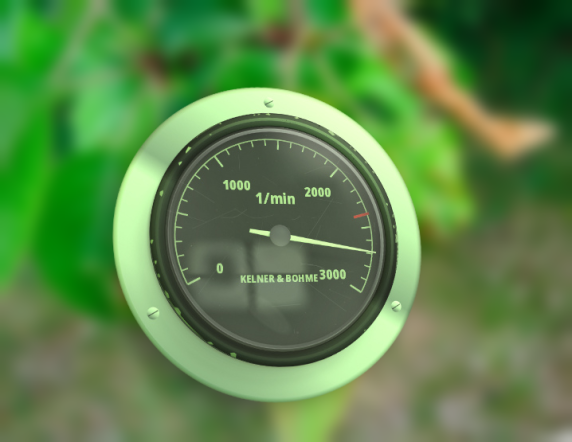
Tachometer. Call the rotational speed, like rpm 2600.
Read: rpm 2700
